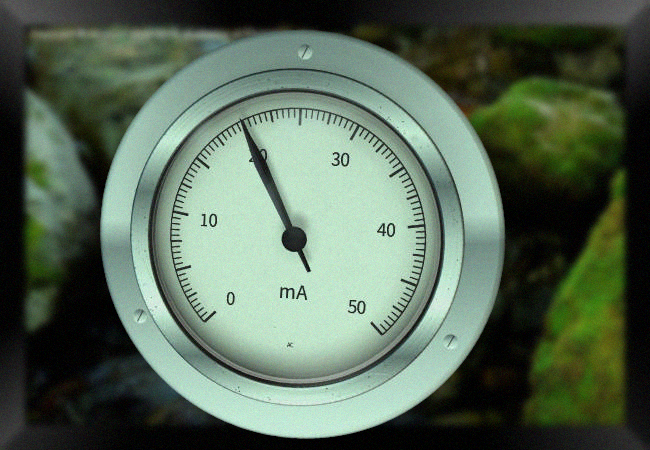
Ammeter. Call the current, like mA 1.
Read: mA 20
